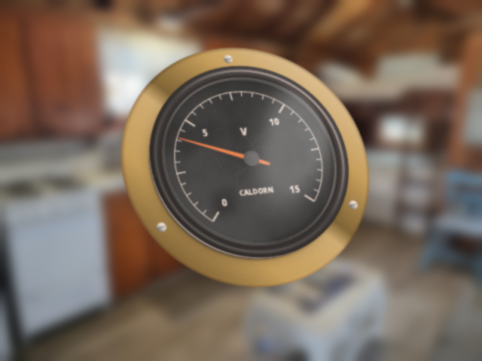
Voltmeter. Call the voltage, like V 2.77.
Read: V 4
